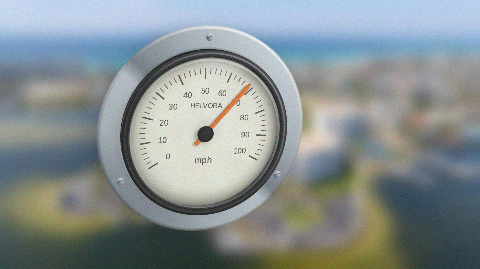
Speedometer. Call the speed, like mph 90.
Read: mph 68
